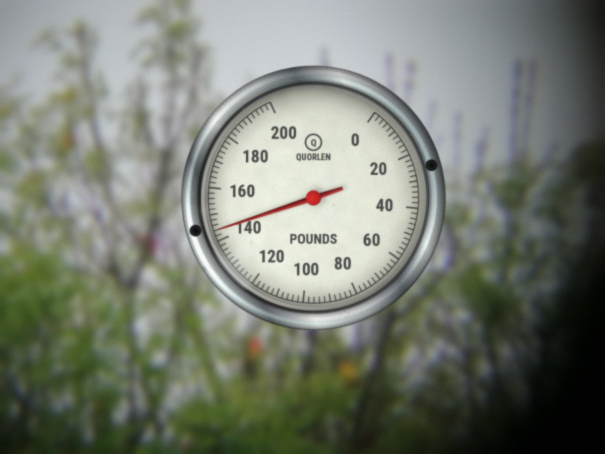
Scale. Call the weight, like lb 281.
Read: lb 144
